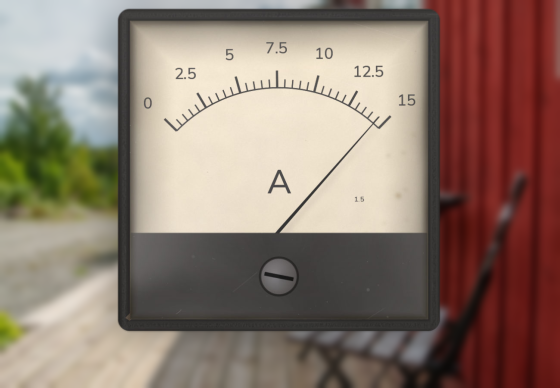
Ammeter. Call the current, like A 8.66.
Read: A 14.5
